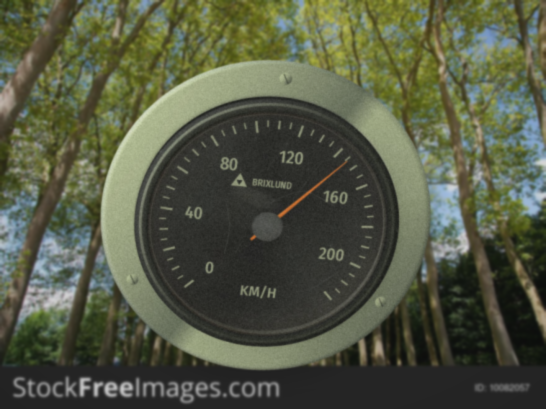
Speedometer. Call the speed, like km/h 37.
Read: km/h 145
